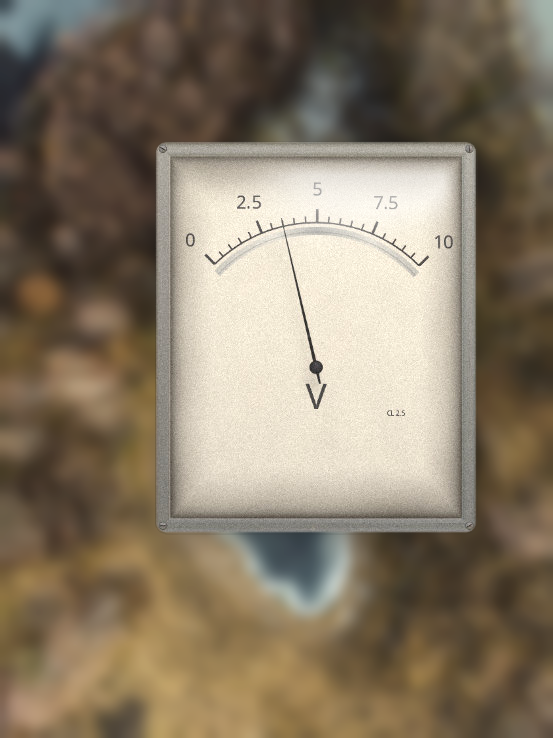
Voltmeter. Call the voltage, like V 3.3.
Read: V 3.5
